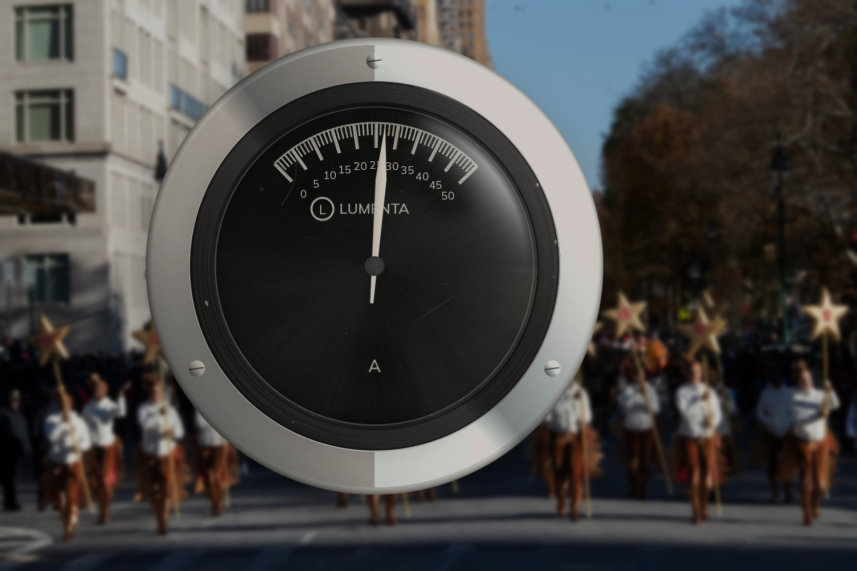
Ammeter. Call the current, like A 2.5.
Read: A 27
